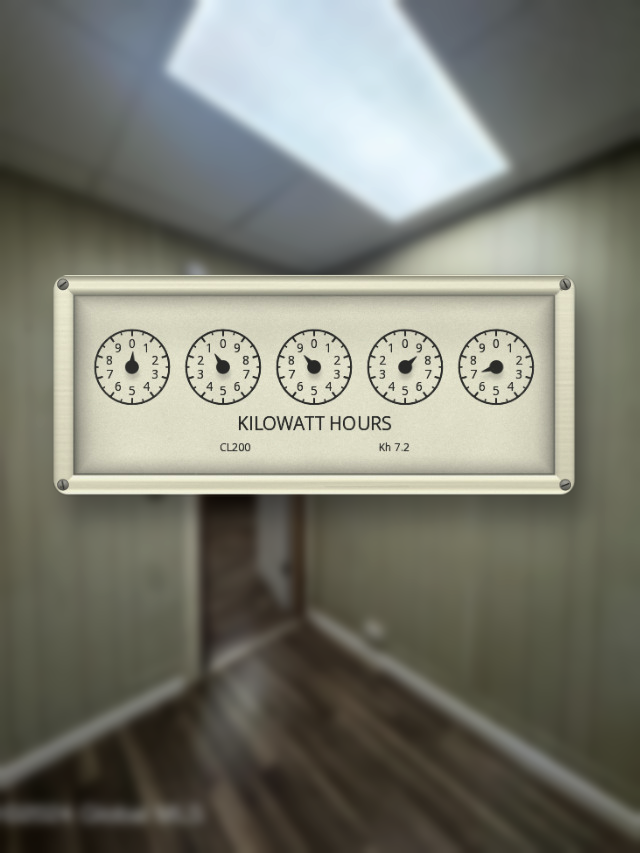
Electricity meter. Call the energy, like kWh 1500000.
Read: kWh 887
